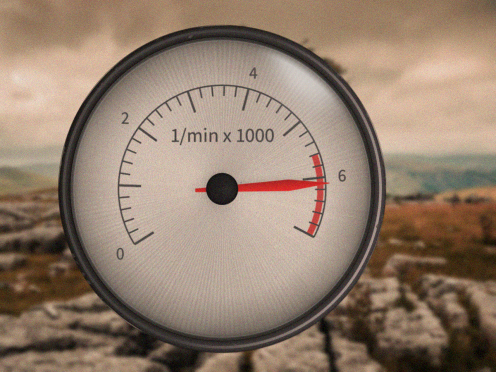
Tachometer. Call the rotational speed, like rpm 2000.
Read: rpm 6100
